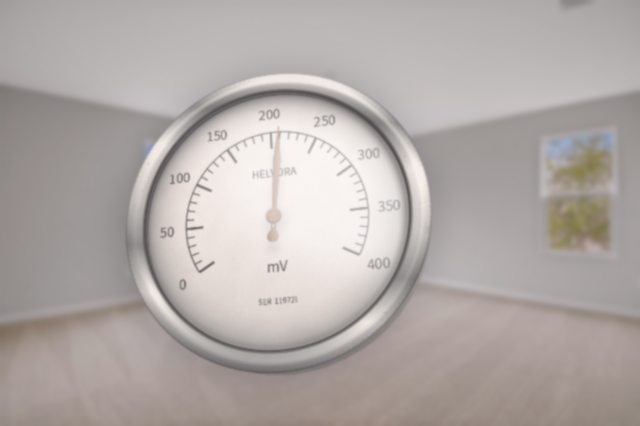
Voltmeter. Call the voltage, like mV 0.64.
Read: mV 210
